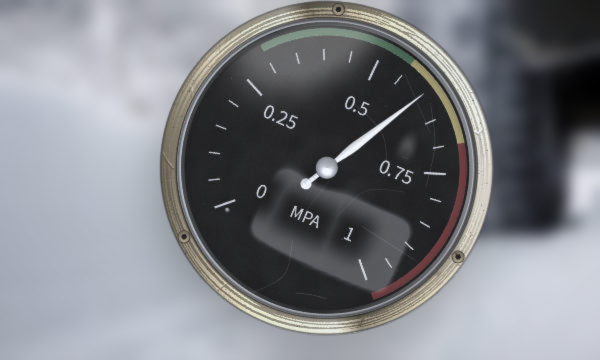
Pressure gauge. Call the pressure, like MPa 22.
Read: MPa 0.6
